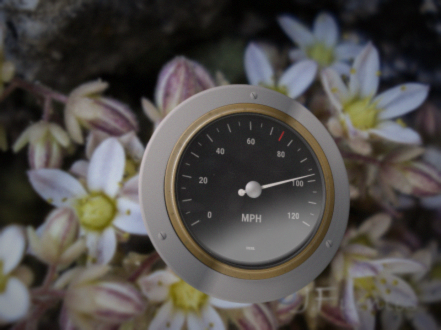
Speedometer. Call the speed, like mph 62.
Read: mph 97.5
